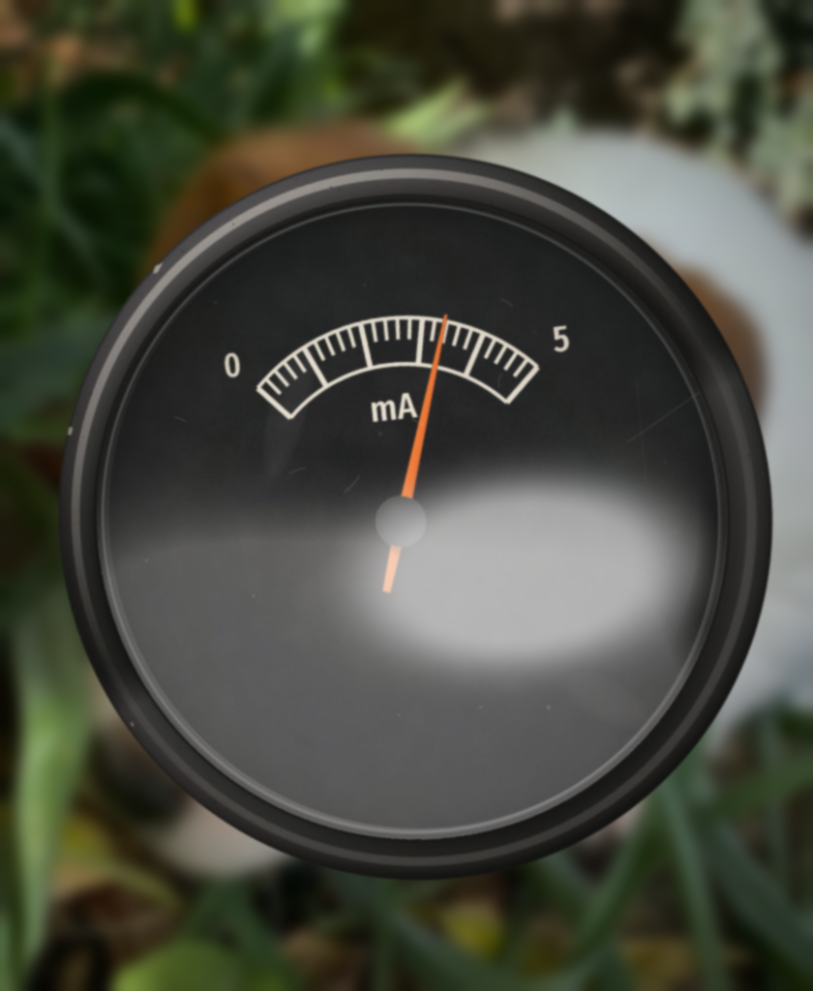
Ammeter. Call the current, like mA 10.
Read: mA 3.4
